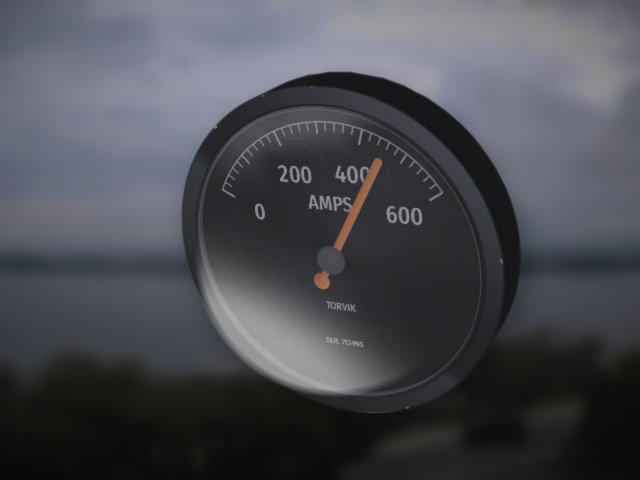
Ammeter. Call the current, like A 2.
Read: A 460
